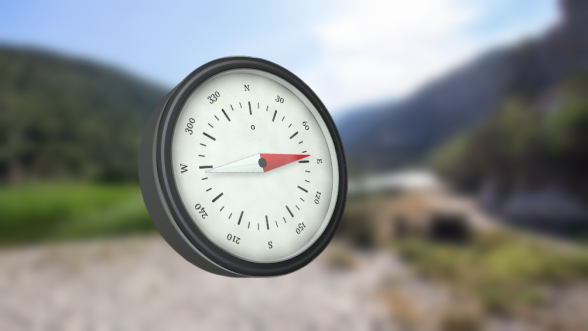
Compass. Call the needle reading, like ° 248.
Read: ° 85
